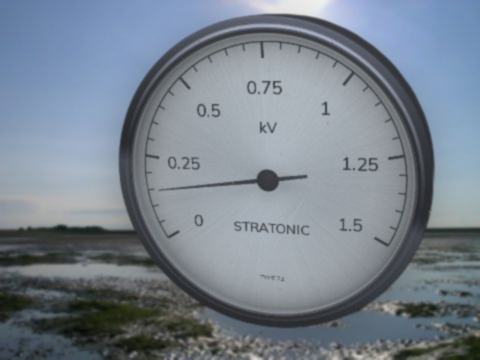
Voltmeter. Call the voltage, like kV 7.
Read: kV 0.15
